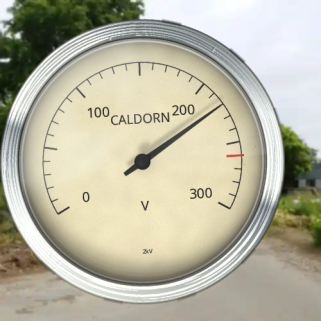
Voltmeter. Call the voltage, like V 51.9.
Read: V 220
